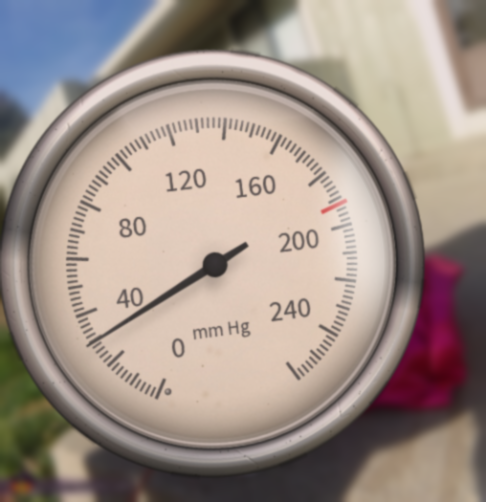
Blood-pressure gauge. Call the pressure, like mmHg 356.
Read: mmHg 30
